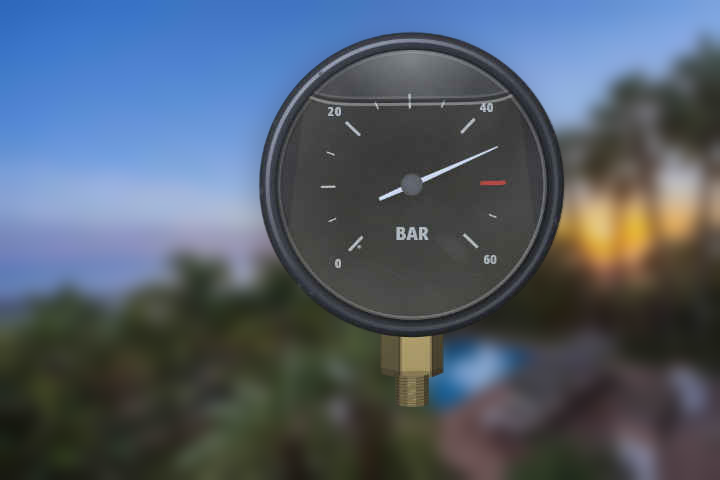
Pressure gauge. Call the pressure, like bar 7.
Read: bar 45
